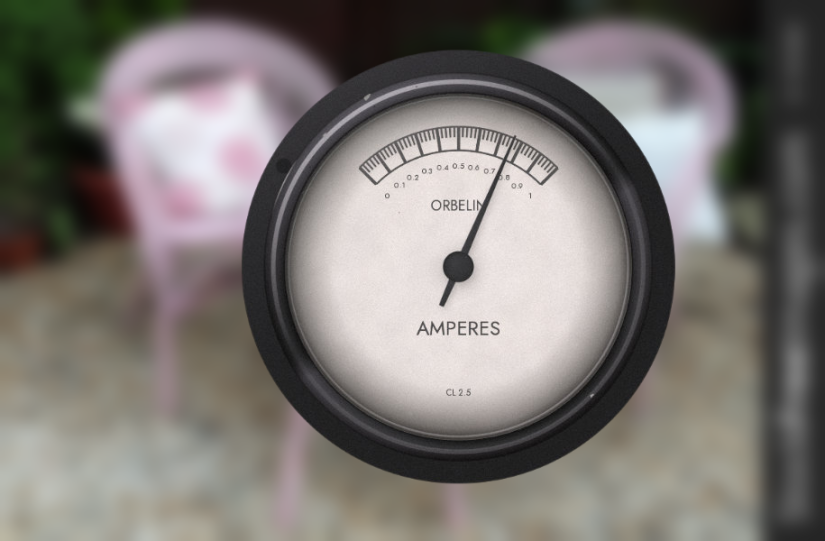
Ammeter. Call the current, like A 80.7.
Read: A 0.76
